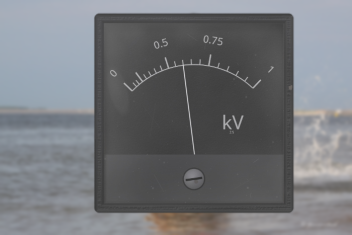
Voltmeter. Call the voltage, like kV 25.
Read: kV 0.6
